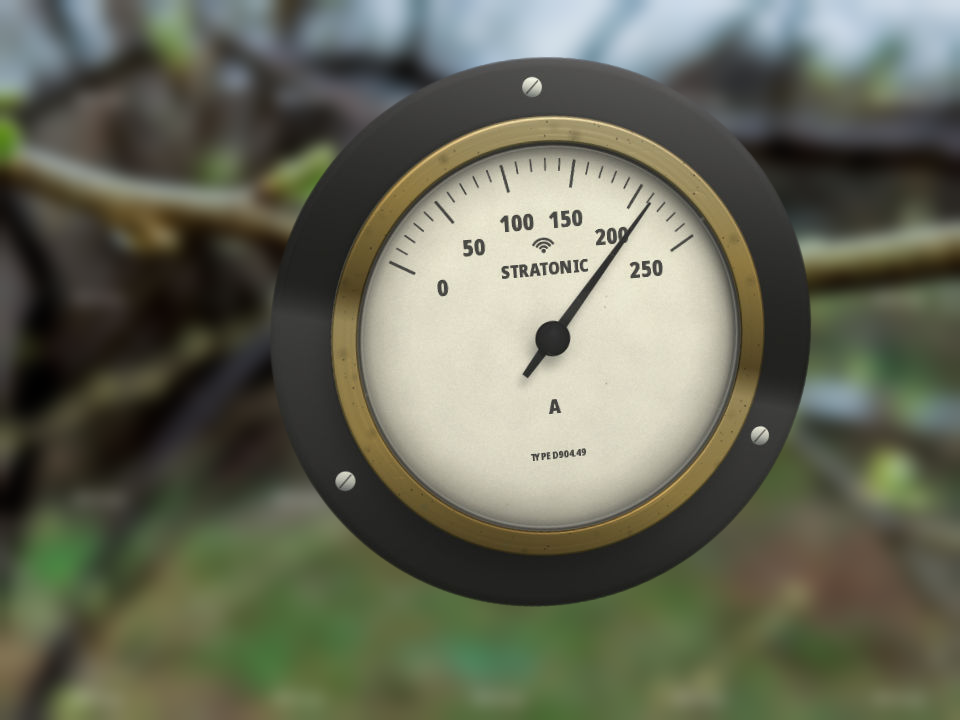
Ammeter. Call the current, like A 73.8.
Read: A 210
